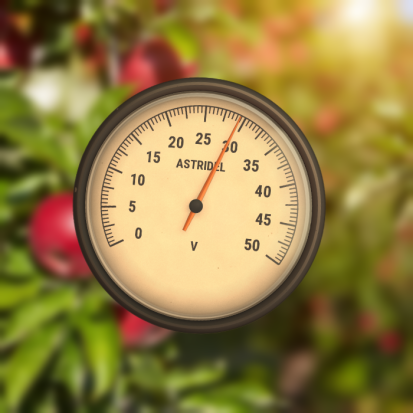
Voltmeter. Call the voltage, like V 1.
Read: V 29.5
